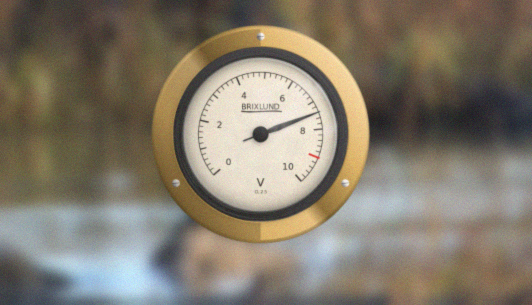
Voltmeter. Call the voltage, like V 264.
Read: V 7.4
